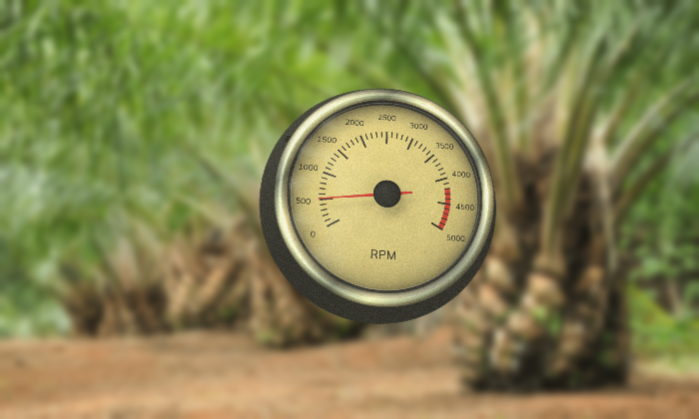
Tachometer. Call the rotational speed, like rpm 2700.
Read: rpm 500
